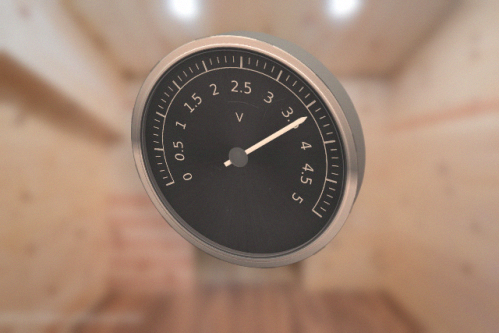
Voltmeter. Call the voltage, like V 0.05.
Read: V 3.6
